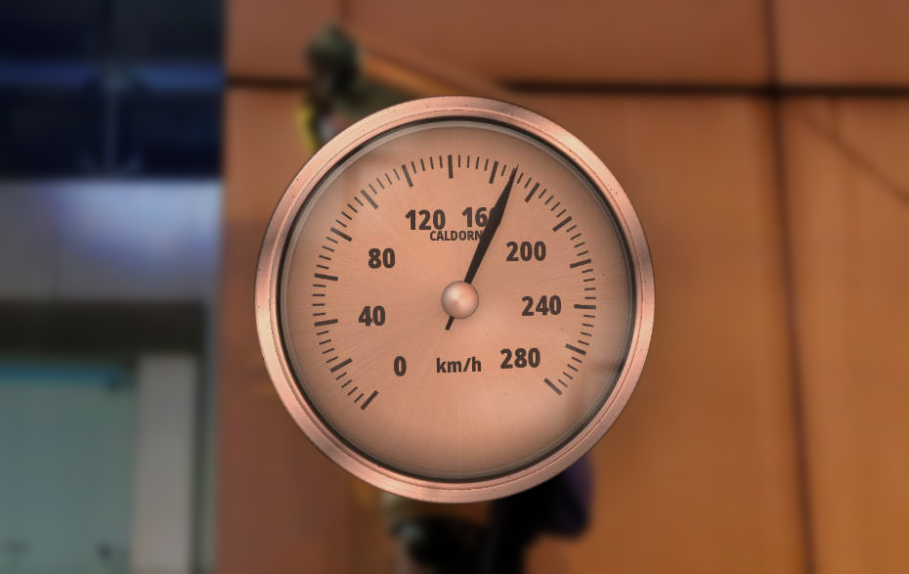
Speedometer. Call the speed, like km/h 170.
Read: km/h 168
